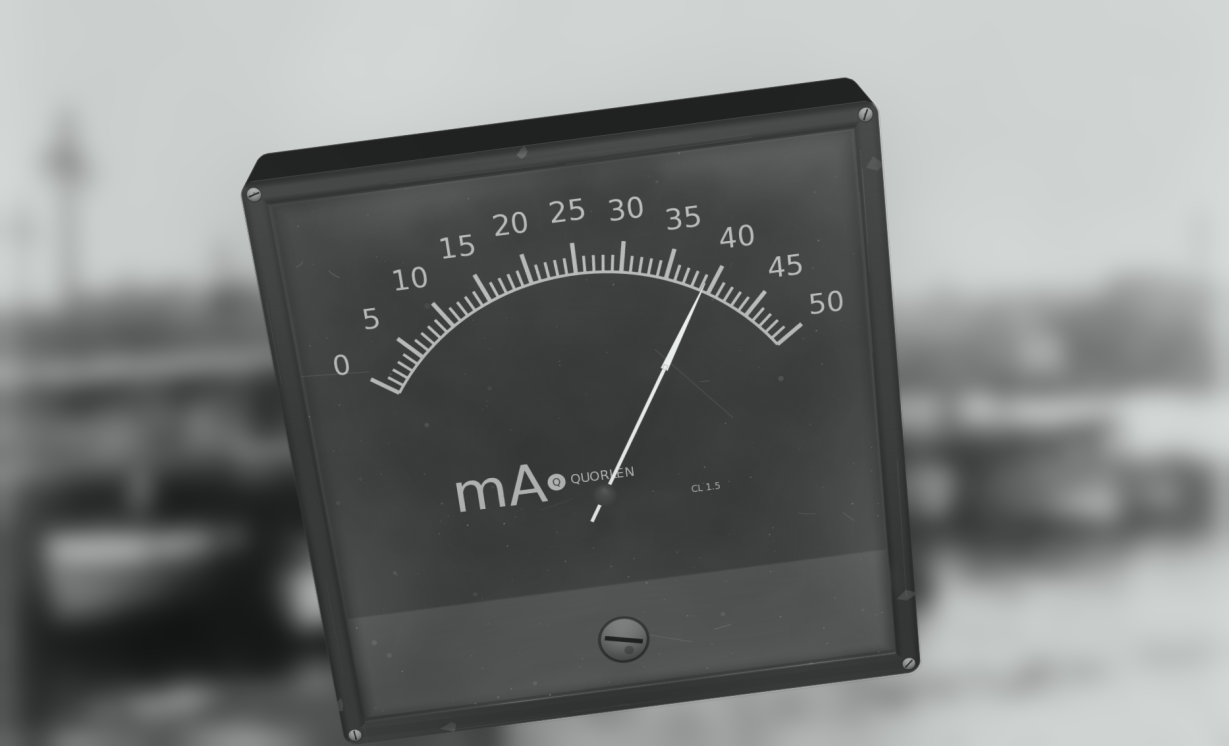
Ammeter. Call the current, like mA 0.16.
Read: mA 39
